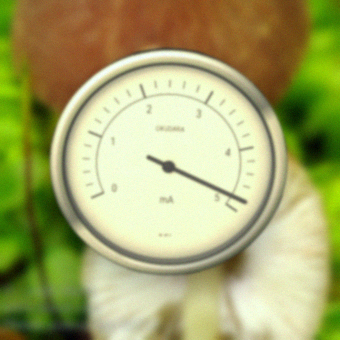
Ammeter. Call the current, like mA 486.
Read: mA 4.8
